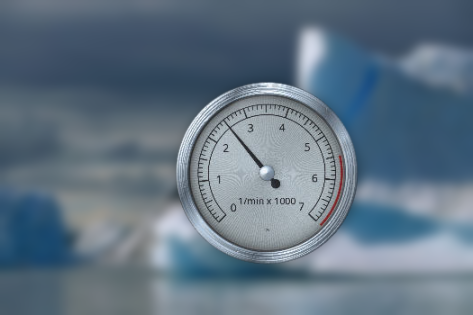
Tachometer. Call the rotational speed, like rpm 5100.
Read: rpm 2500
